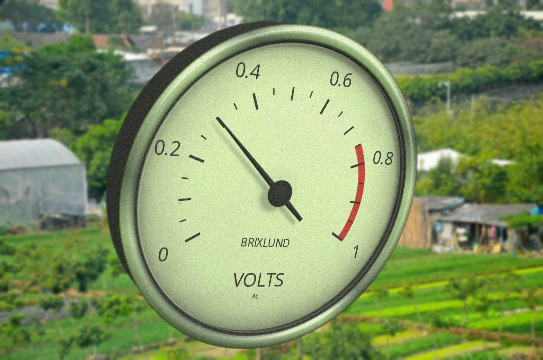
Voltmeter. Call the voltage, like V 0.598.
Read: V 0.3
